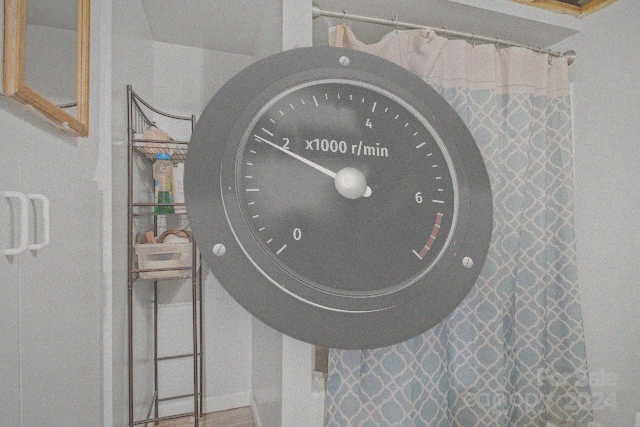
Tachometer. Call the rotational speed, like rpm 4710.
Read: rpm 1800
